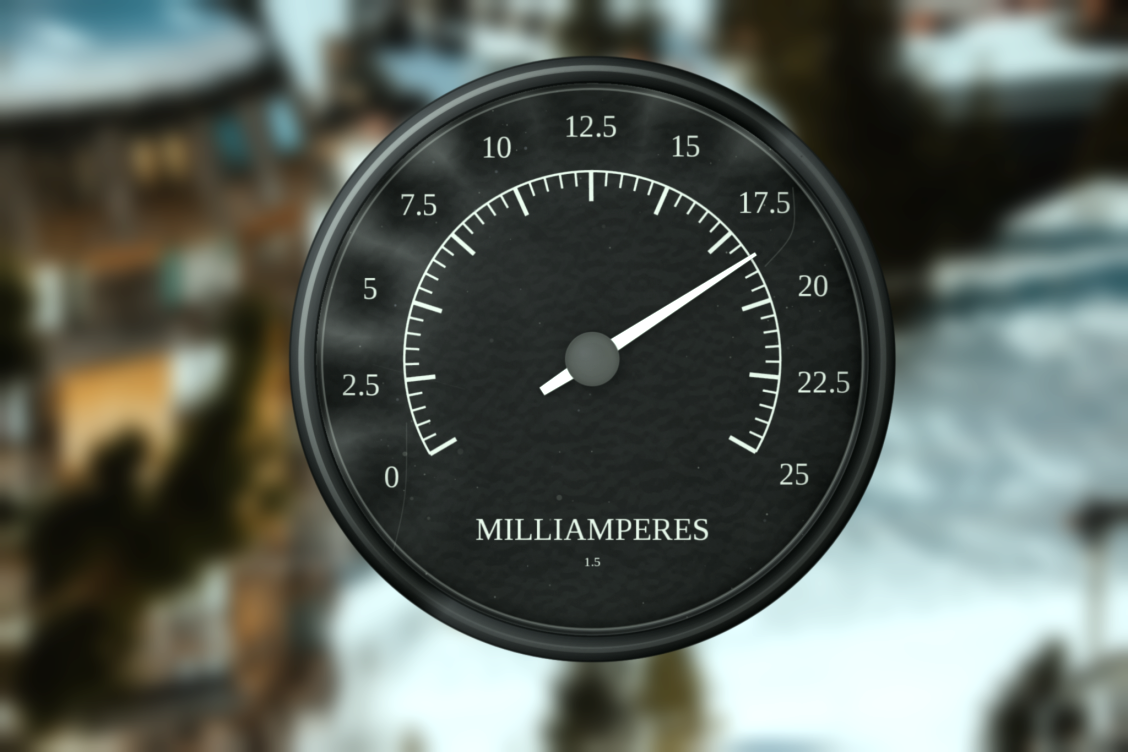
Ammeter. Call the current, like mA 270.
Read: mA 18.5
